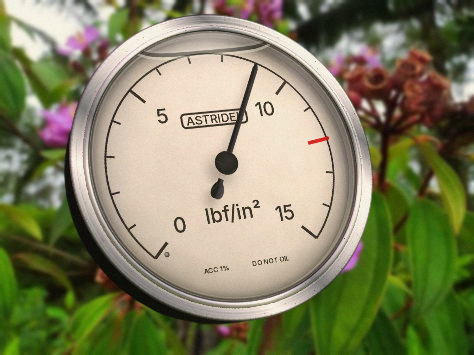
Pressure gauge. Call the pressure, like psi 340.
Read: psi 9
